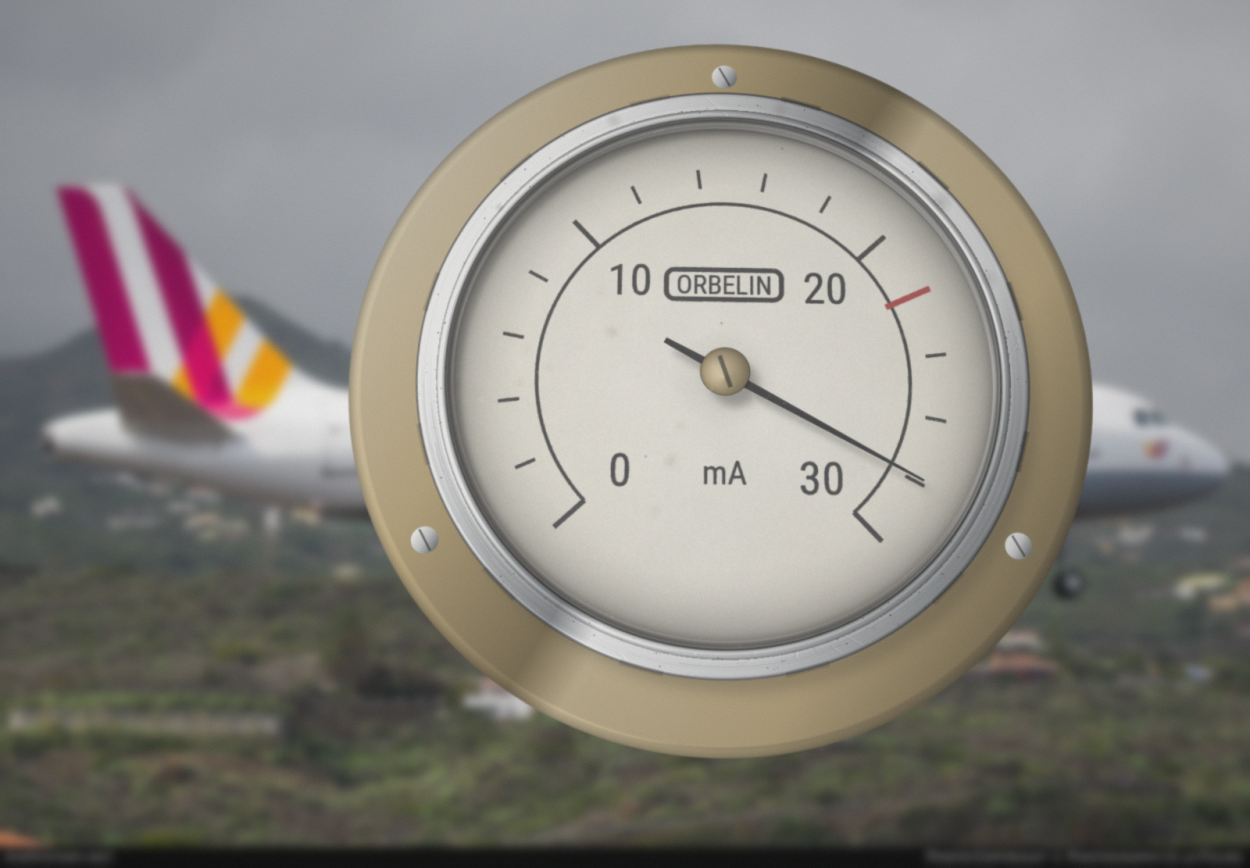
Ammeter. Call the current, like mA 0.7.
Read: mA 28
